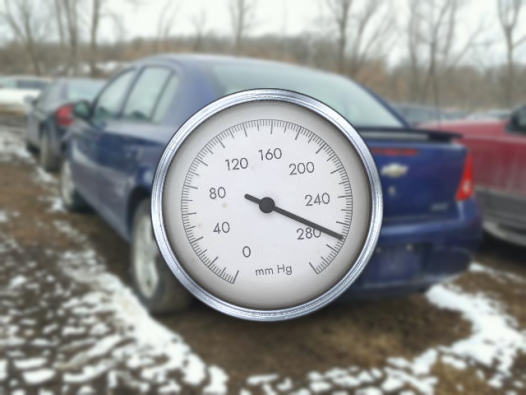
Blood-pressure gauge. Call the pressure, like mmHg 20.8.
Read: mmHg 270
